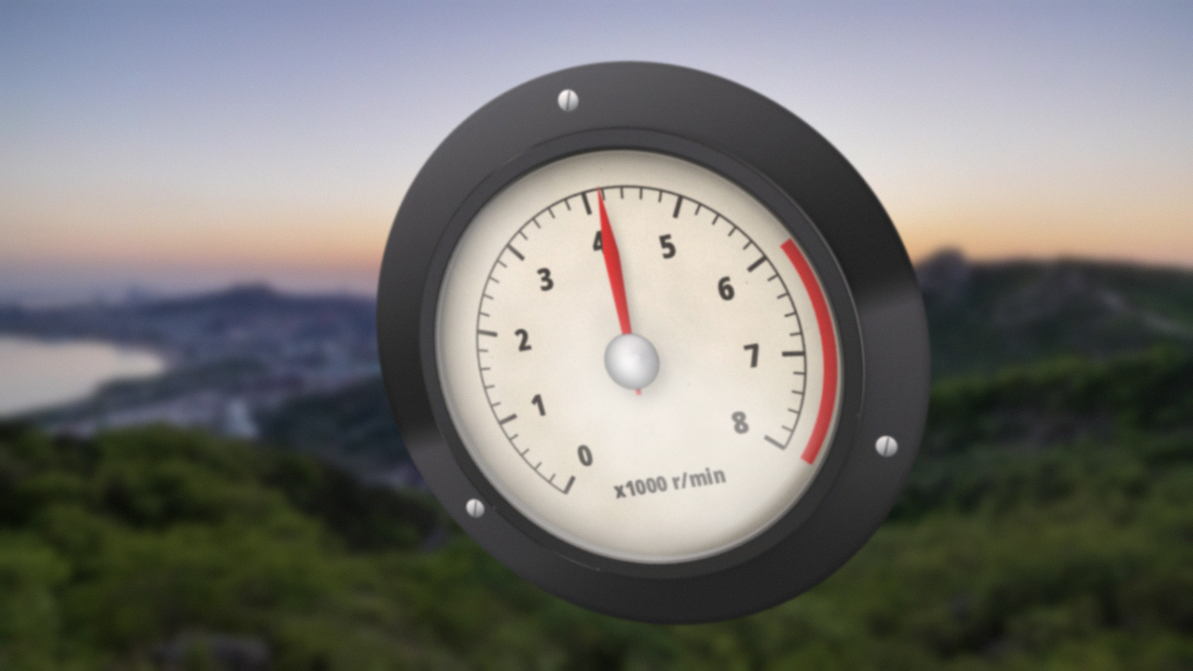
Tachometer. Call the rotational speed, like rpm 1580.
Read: rpm 4200
